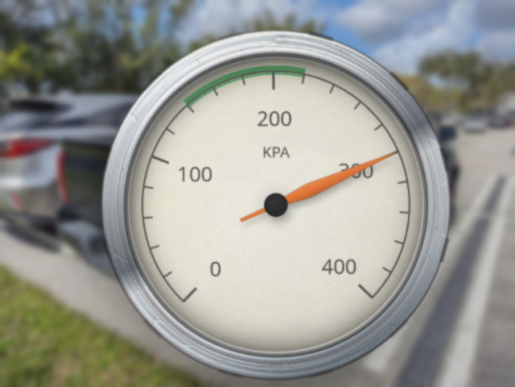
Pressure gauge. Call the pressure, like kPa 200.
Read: kPa 300
